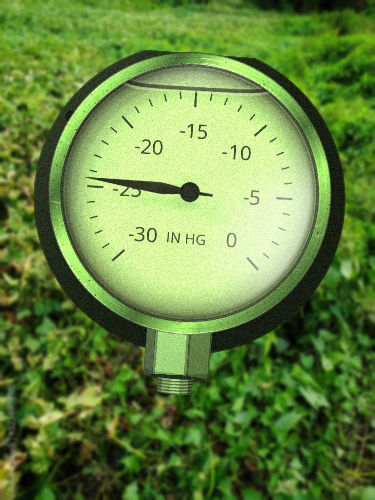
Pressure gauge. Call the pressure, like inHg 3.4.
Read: inHg -24.5
